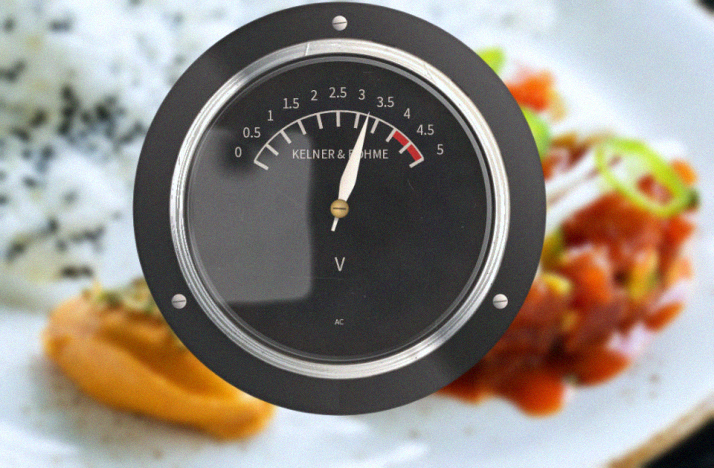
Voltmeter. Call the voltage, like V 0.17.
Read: V 3.25
